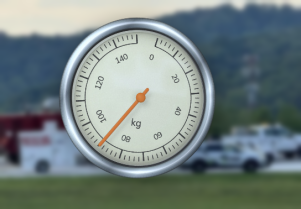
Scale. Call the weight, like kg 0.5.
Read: kg 90
